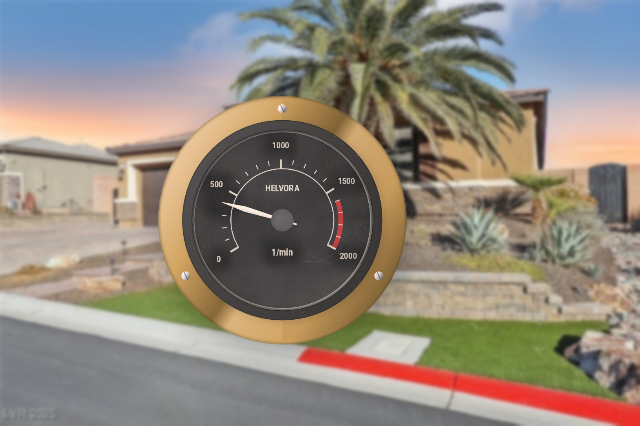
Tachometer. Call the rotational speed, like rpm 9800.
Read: rpm 400
